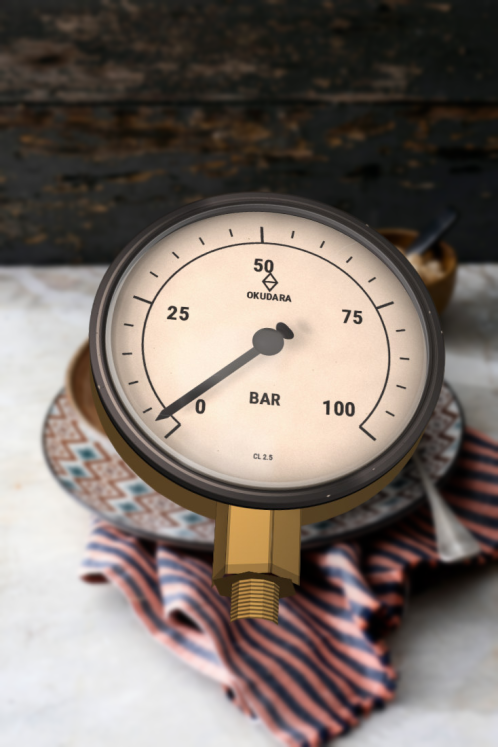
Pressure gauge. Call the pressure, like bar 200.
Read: bar 2.5
